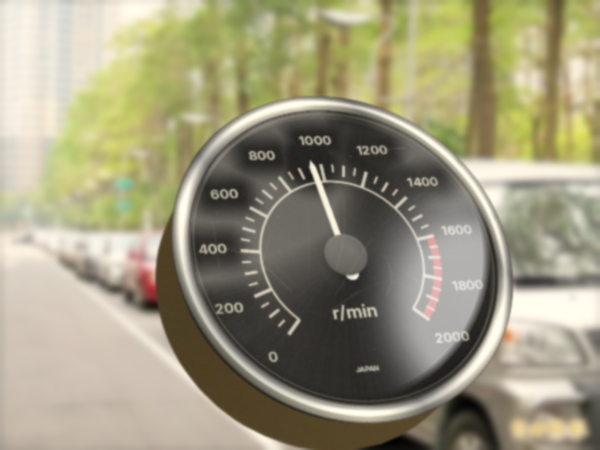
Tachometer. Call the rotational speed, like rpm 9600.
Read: rpm 950
